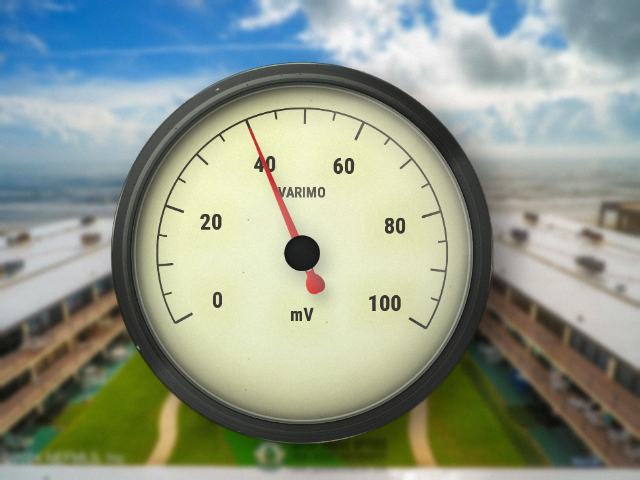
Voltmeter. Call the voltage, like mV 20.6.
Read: mV 40
